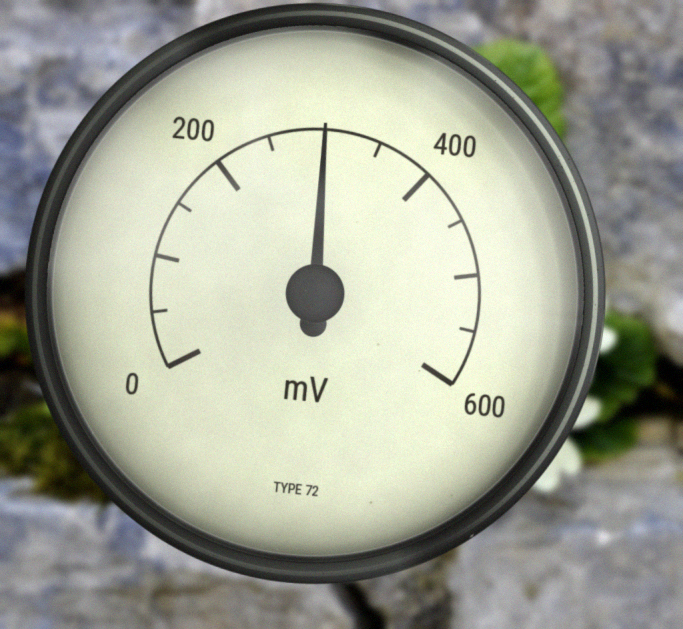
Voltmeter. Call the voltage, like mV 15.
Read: mV 300
